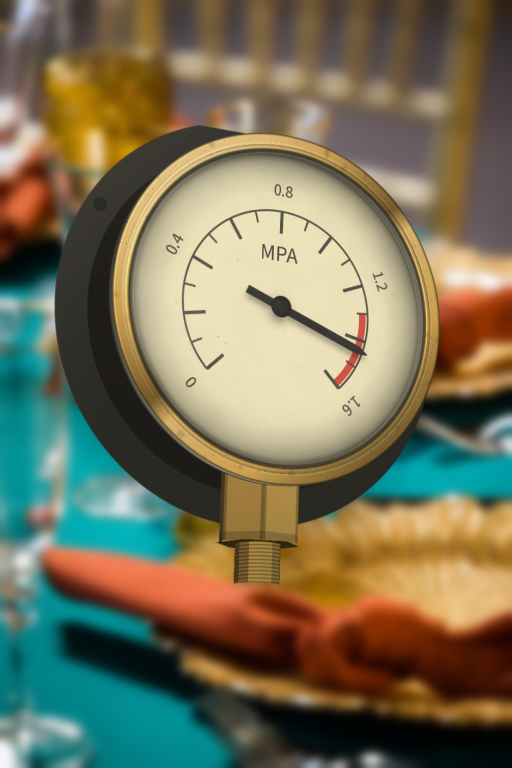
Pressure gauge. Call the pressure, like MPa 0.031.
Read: MPa 1.45
